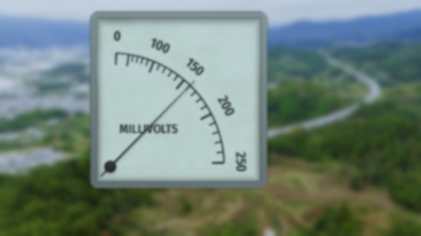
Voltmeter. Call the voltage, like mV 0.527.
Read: mV 160
